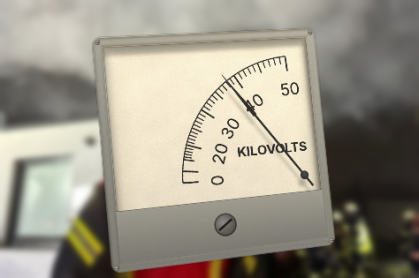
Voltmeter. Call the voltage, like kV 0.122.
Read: kV 38
